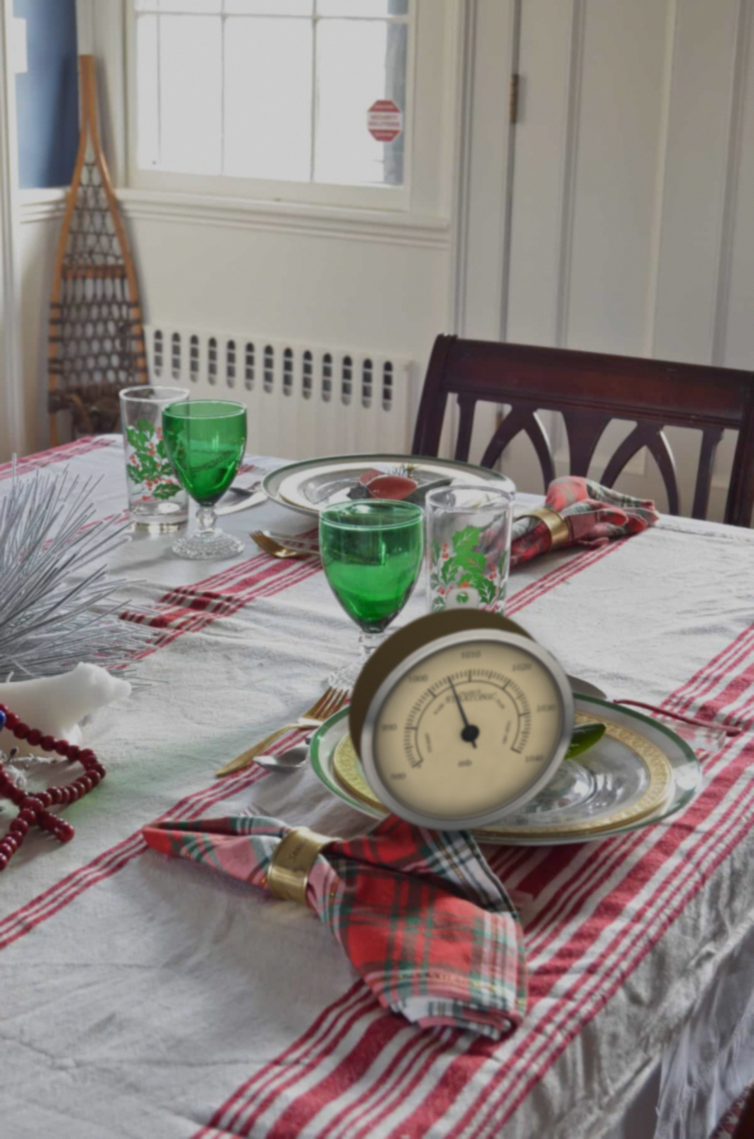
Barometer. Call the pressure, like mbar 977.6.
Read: mbar 1005
